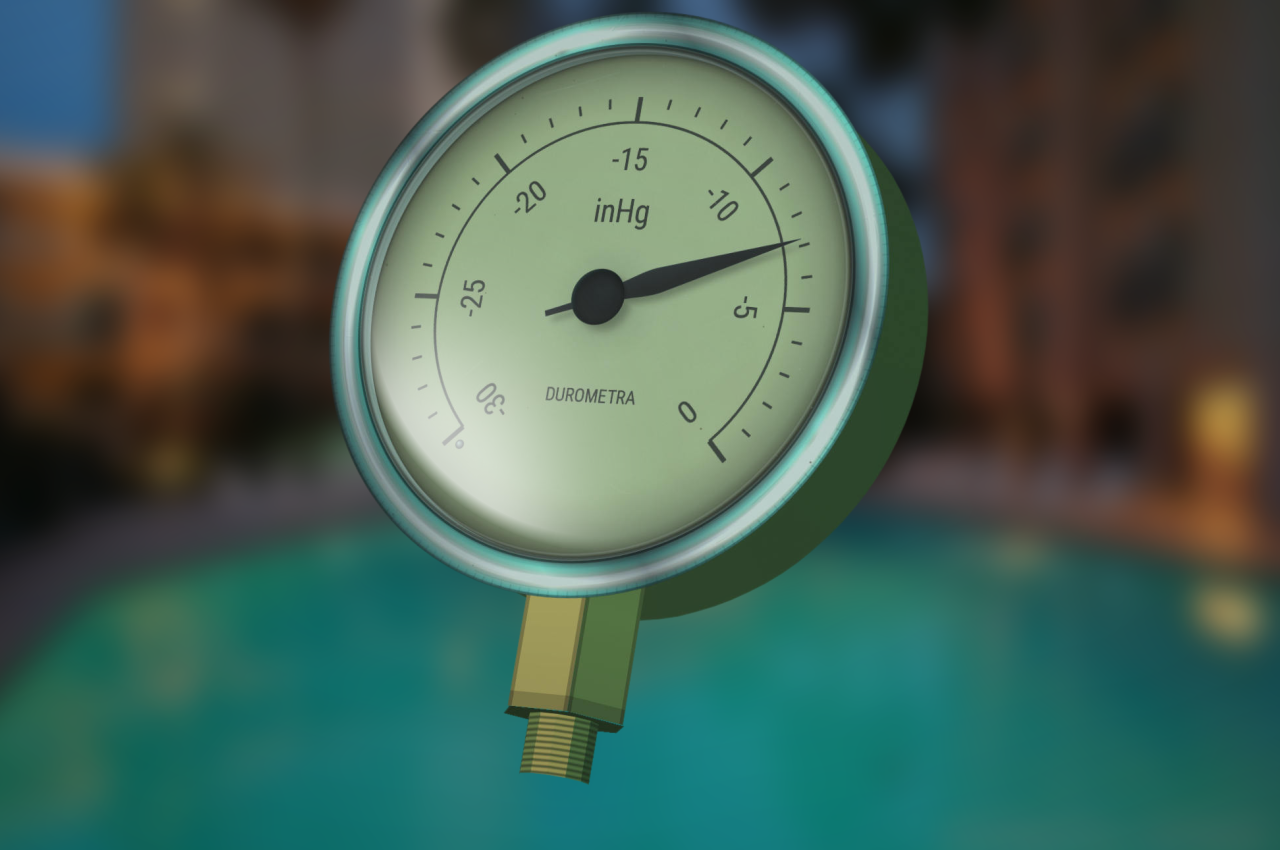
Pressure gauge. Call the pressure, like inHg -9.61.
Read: inHg -7
